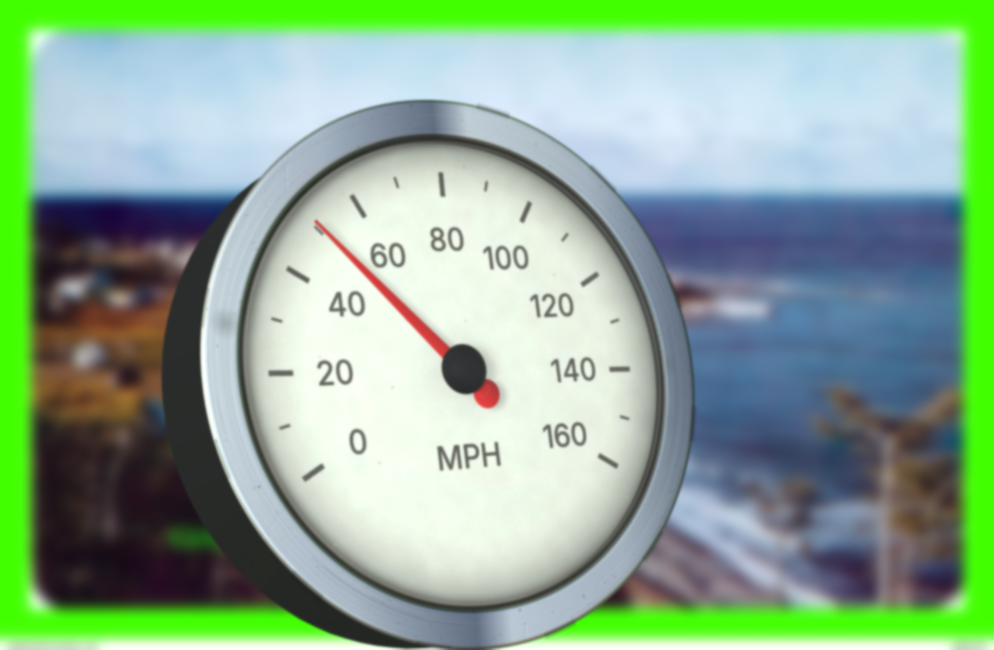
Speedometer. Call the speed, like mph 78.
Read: mph 50
